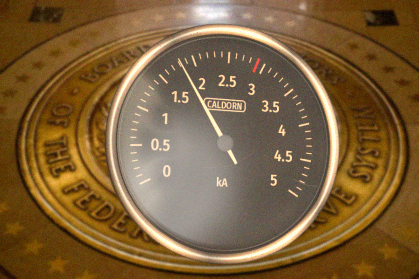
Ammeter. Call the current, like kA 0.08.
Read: kA 1.8
